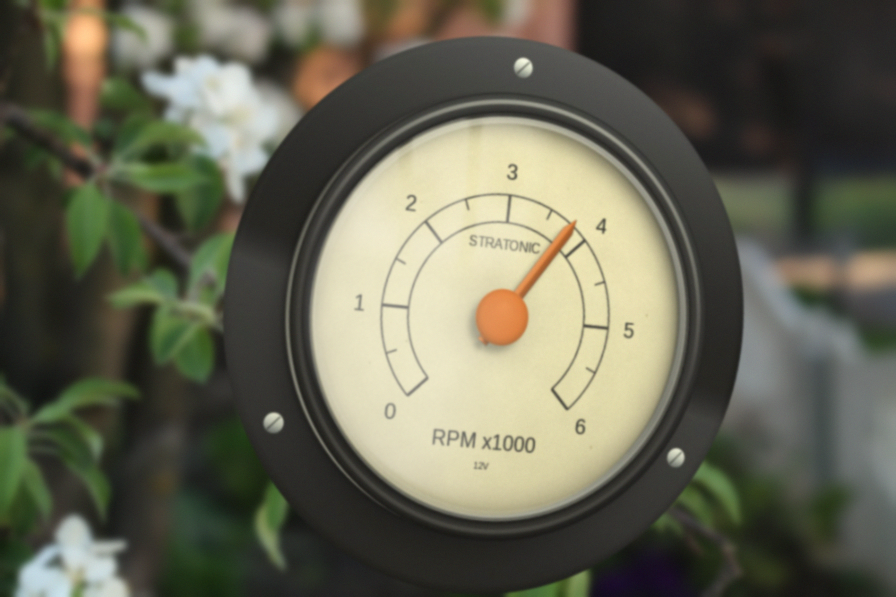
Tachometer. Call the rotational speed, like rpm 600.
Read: rpm 3750
